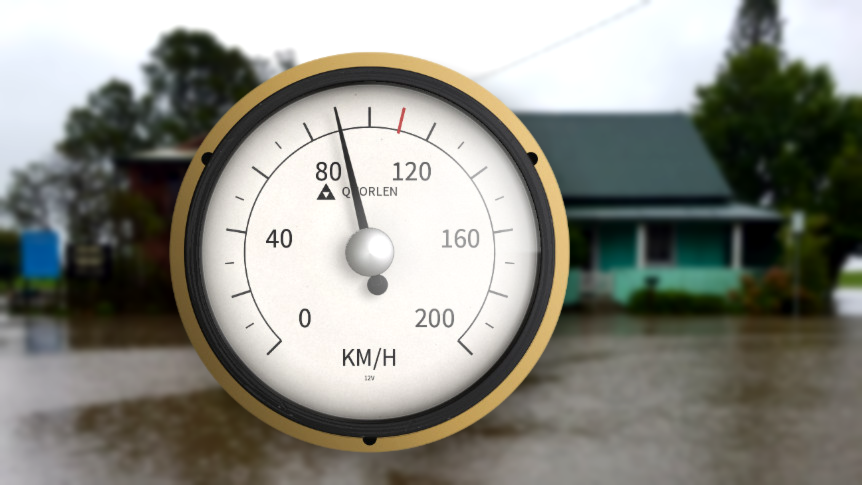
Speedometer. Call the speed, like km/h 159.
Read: km/h 90
